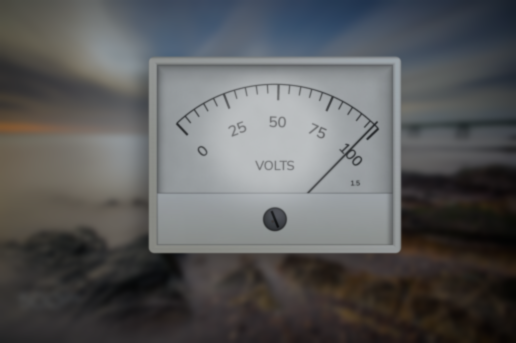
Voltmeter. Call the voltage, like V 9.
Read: V 97.5
